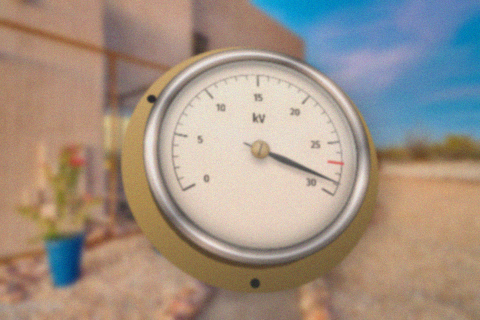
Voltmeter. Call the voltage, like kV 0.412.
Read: kV 29
